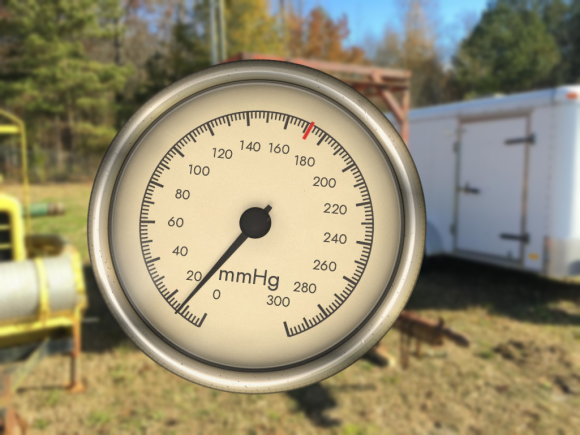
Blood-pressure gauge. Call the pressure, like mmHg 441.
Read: mmHg 12
